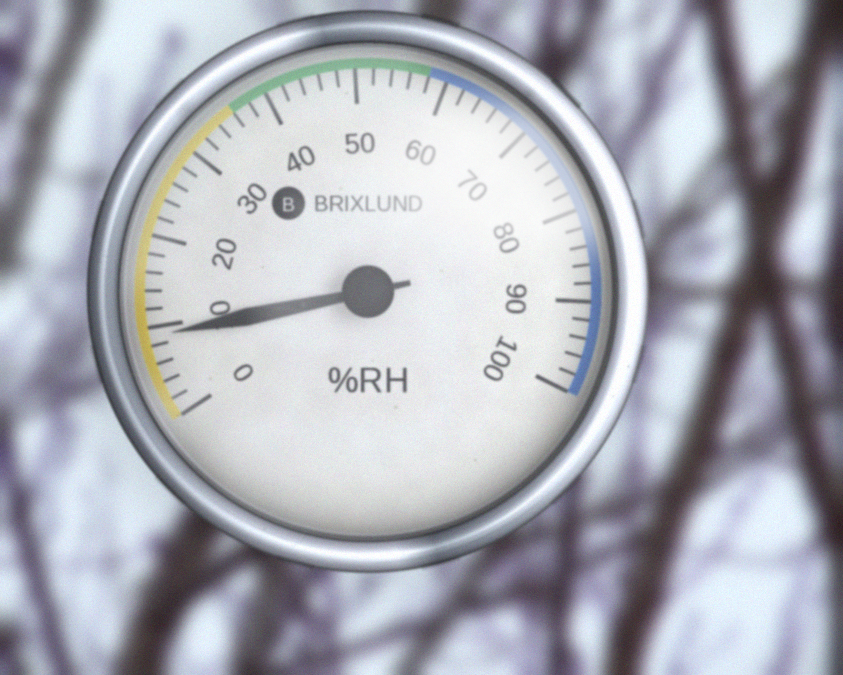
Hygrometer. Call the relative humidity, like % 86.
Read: % 9
